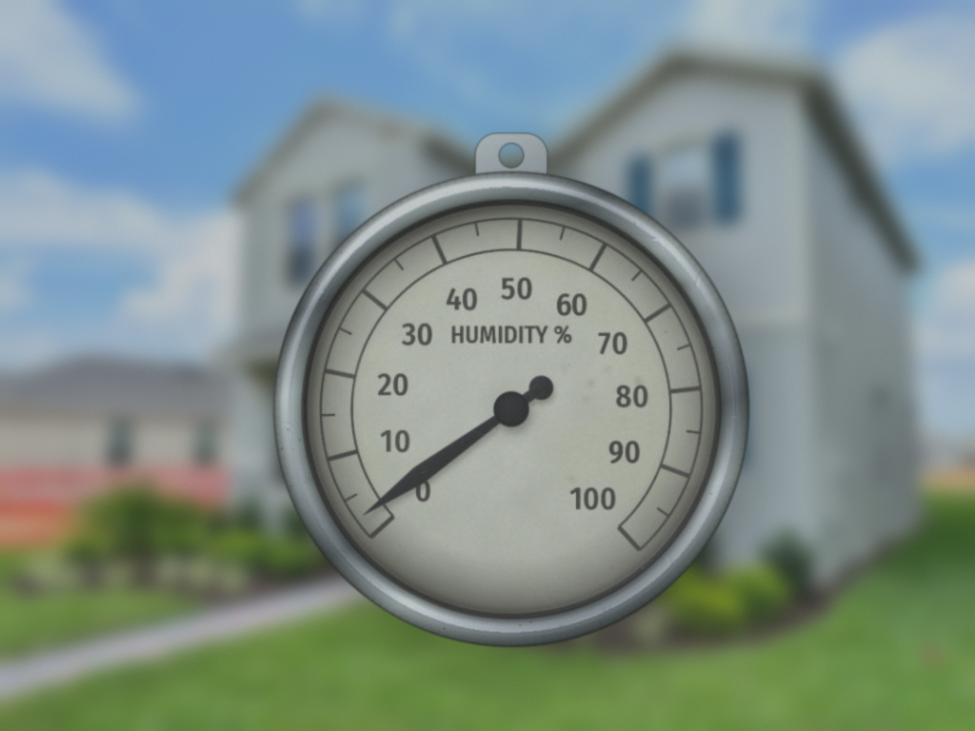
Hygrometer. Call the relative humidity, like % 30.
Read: % 2.5
